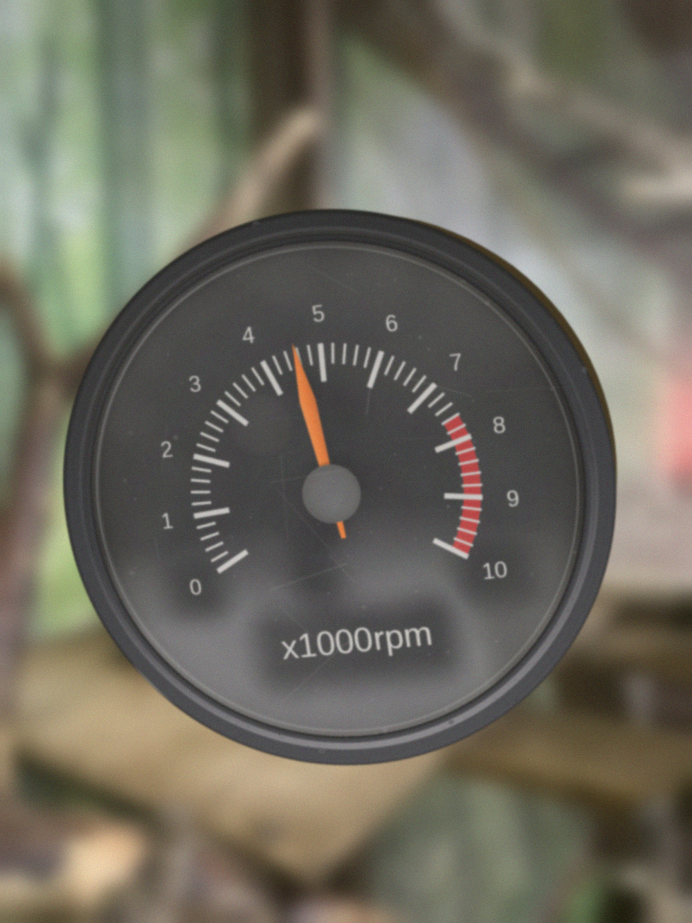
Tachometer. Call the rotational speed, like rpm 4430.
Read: rpm 4600
